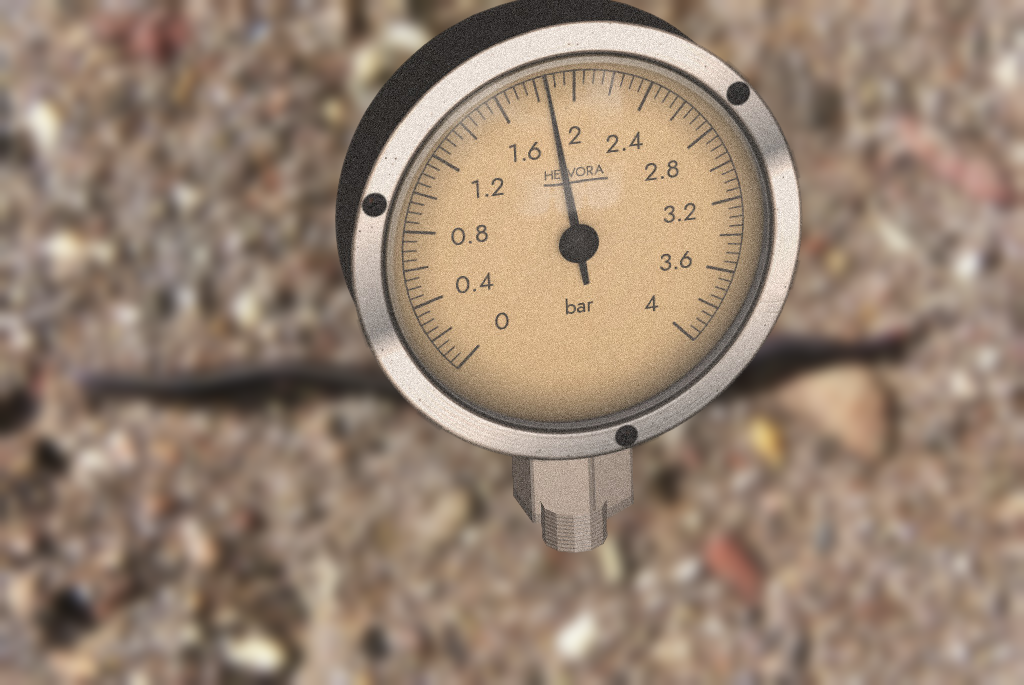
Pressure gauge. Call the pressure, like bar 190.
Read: bar 1.85
